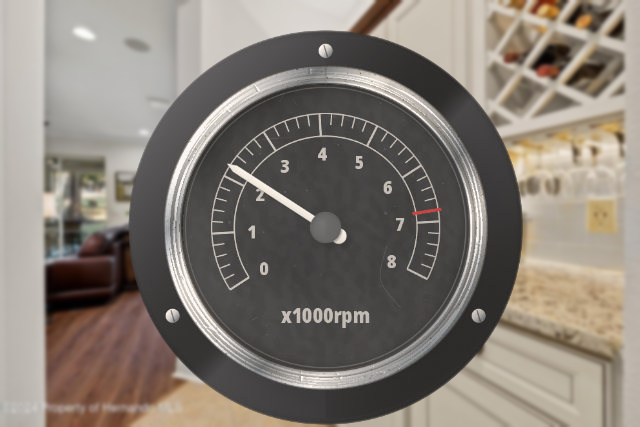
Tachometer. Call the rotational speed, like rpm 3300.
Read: rpm 2200
